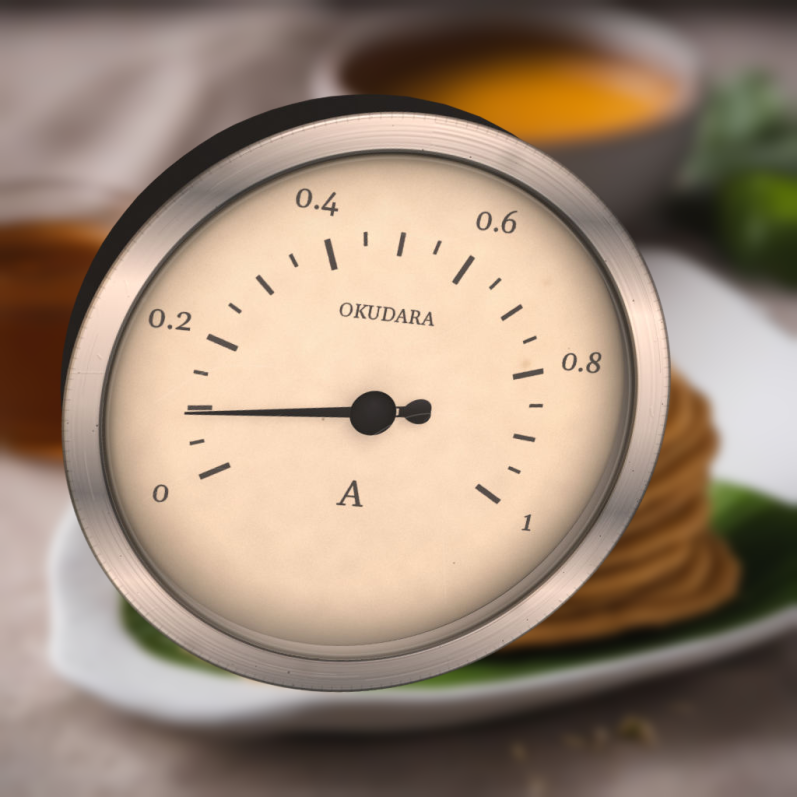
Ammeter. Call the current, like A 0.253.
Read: A 0.1
